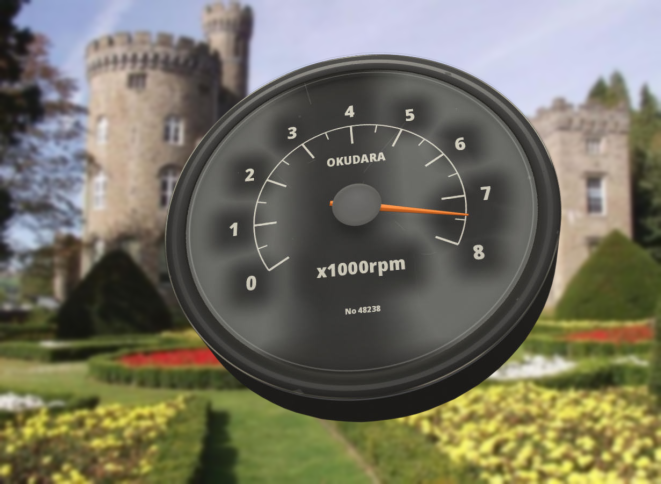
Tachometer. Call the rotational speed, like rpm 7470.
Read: rpm 7500
